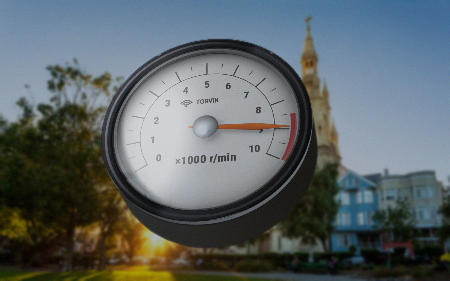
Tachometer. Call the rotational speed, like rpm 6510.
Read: rpm 9000
